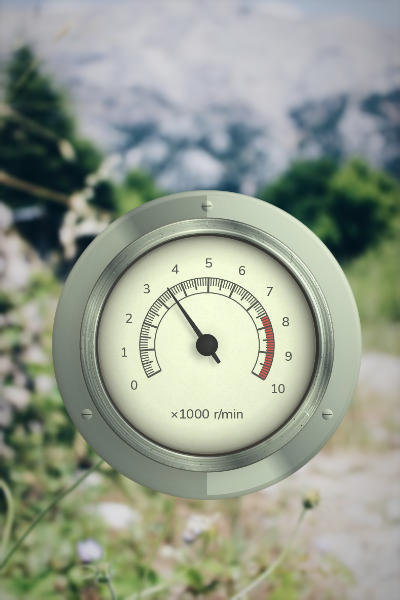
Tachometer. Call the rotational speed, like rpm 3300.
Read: rpm 3500
